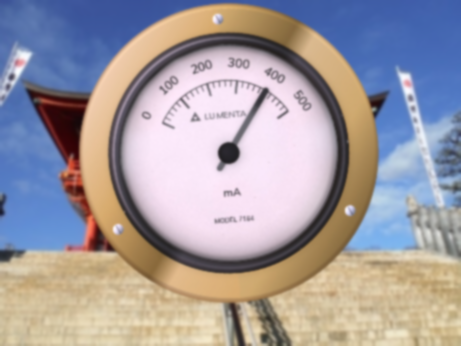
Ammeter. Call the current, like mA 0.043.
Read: mA 400
